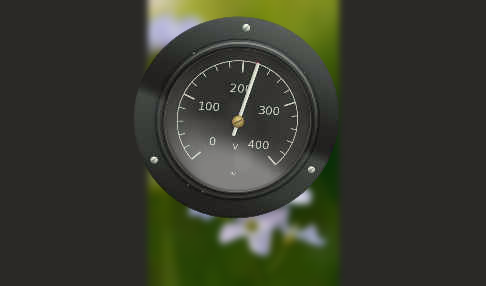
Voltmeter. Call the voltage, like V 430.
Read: V 220
